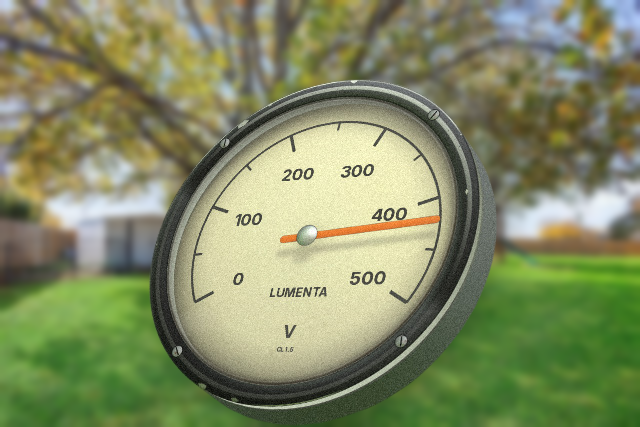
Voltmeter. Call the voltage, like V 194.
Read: V 425
